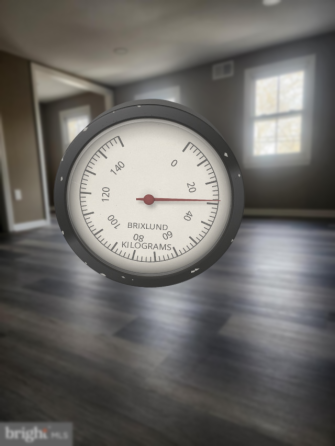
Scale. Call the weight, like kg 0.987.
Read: kg 28
